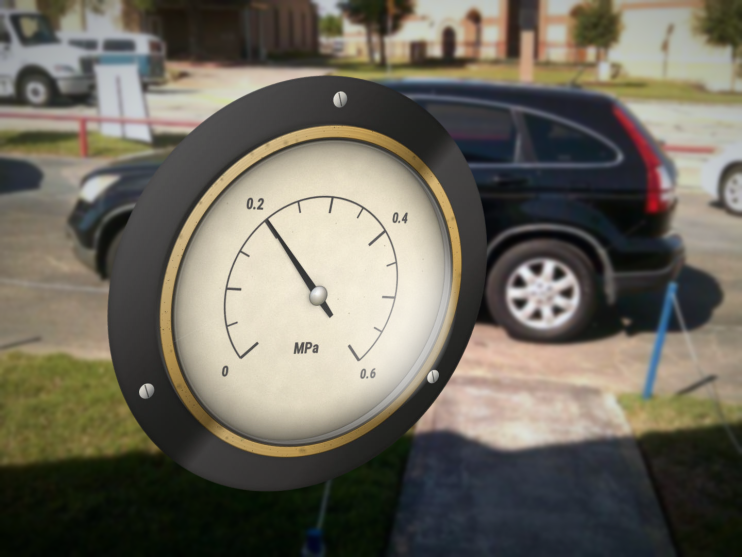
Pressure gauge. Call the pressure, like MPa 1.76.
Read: MPa 0.2
